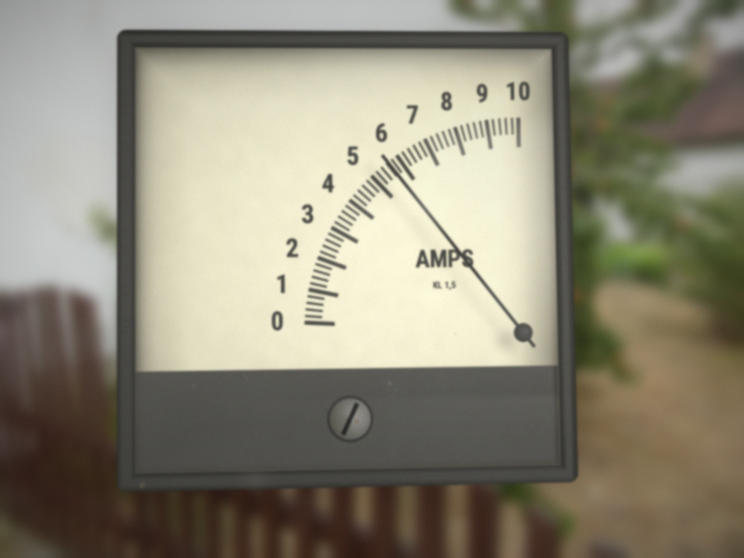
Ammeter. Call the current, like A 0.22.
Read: A 5.6
